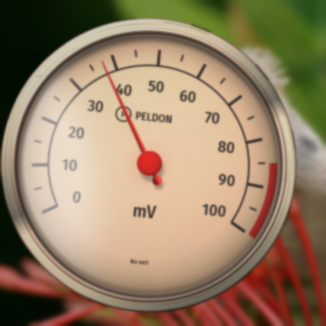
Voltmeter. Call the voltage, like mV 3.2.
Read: mV 37.5
